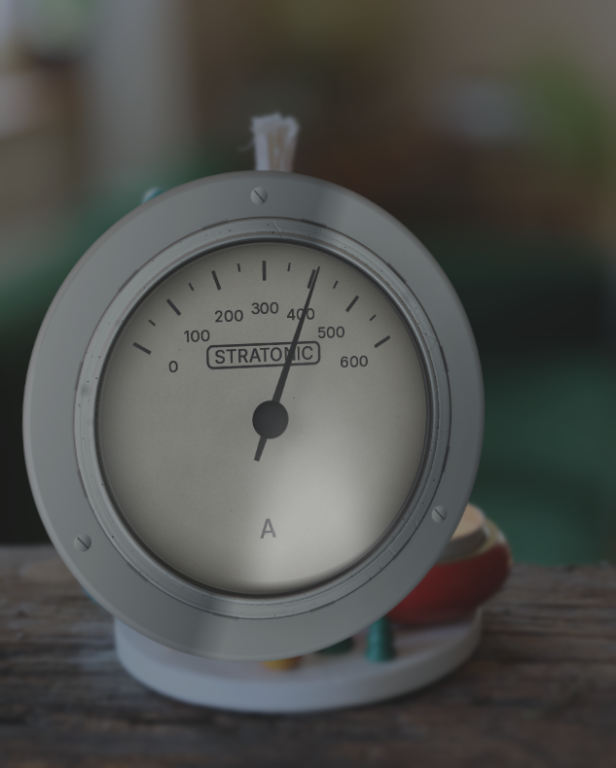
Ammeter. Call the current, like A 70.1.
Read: A 400
